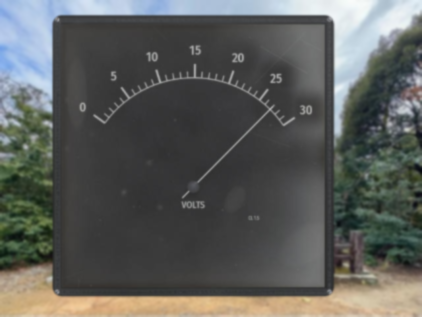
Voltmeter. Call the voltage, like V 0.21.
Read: V 27
